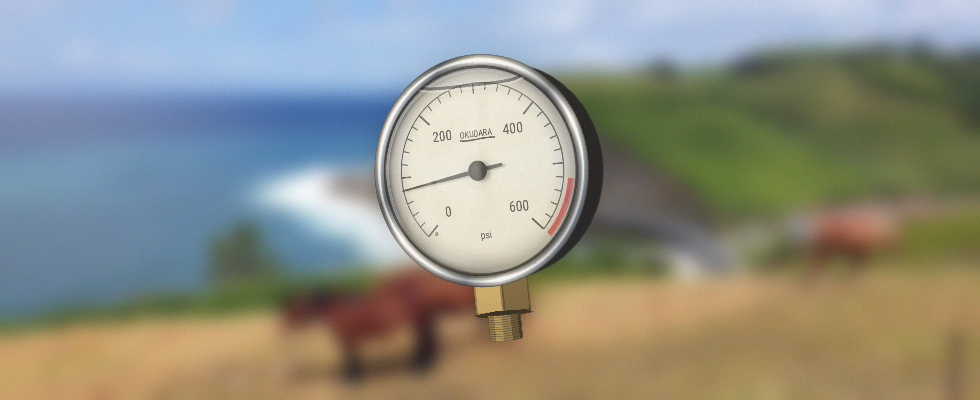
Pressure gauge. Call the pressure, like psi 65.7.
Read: psi 80
